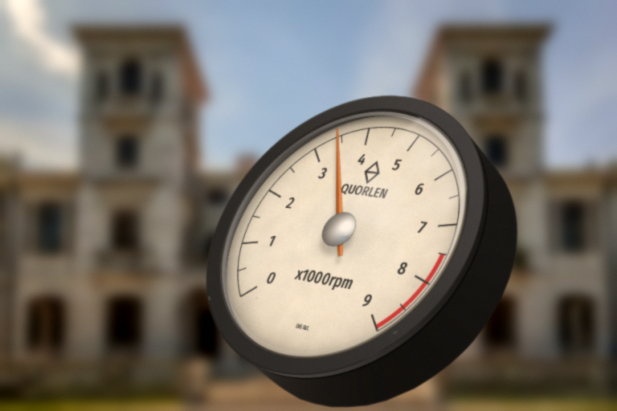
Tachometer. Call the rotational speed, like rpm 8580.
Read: rpm 3500
